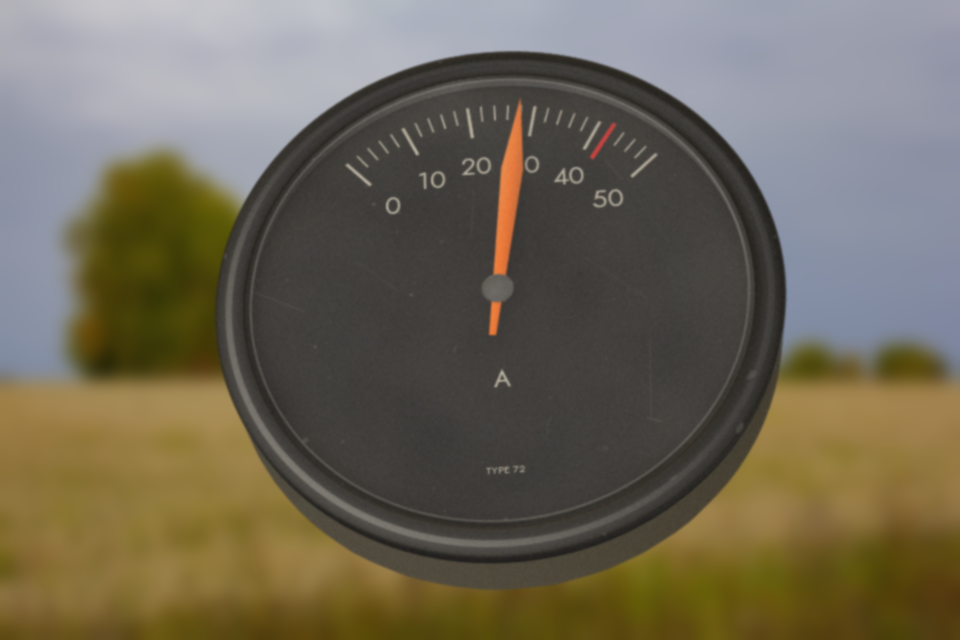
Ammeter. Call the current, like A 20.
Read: A 28
